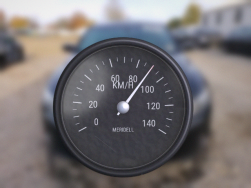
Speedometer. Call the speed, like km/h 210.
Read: km/h 90
